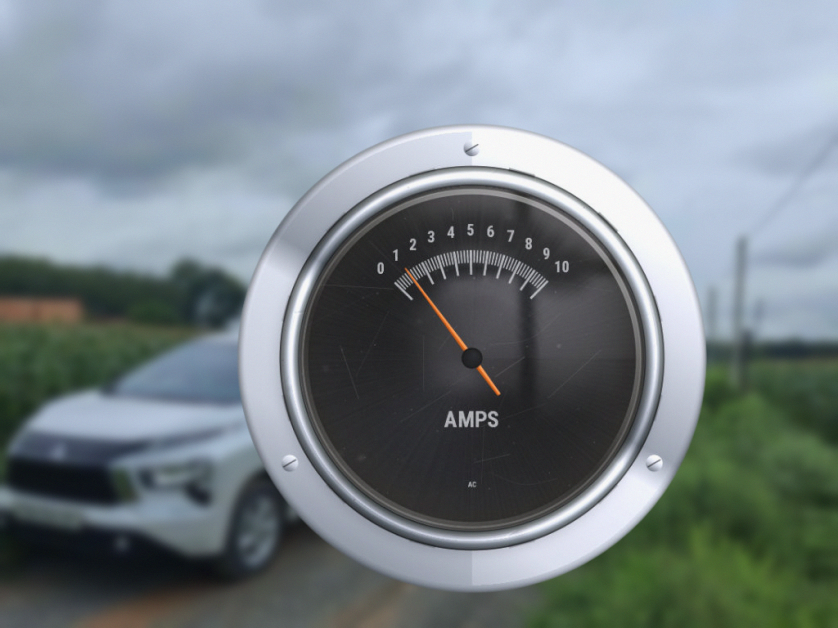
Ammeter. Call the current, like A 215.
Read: A 1
